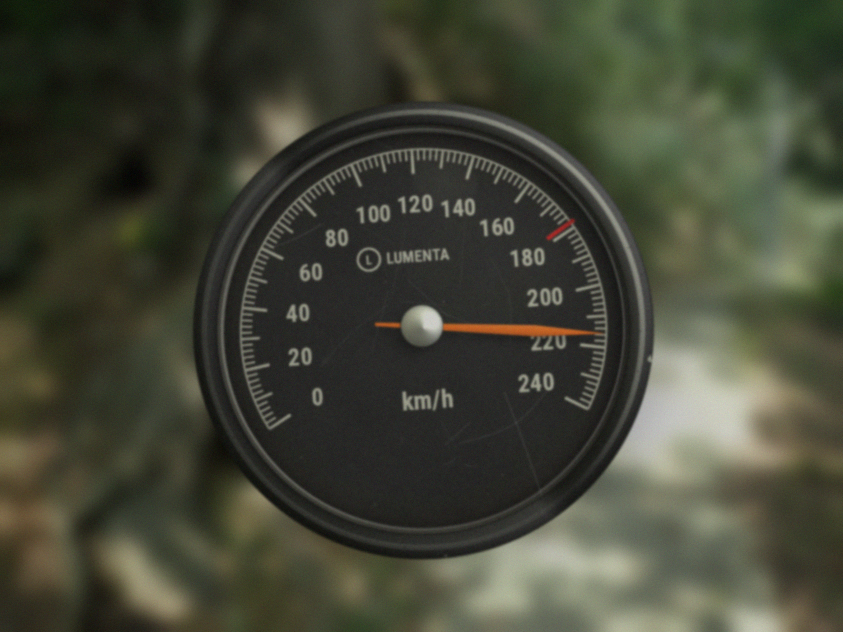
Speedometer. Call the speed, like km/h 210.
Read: km/h 216
